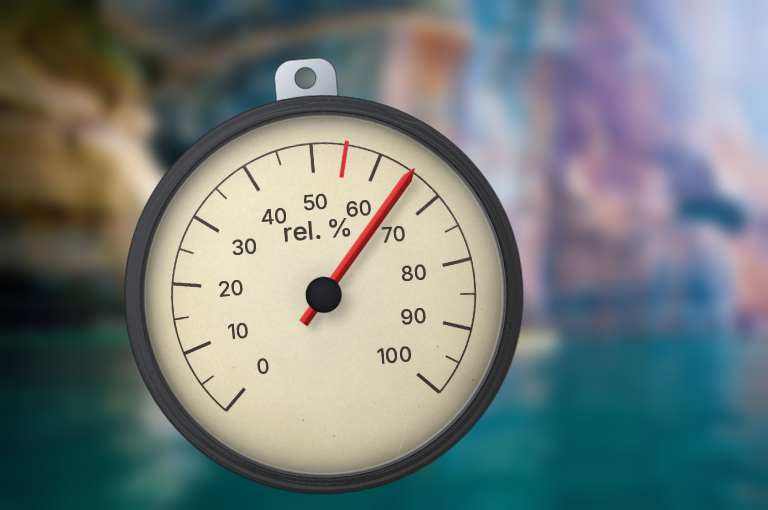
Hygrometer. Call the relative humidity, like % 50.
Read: % 65
